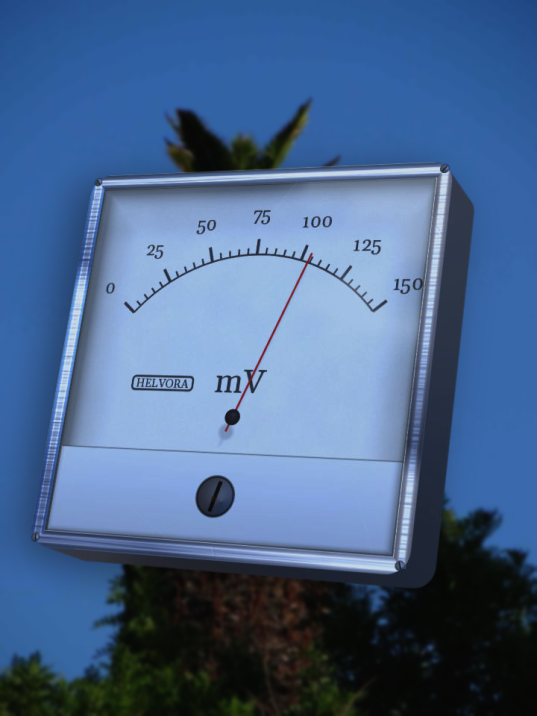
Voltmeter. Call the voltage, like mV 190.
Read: mV 105
